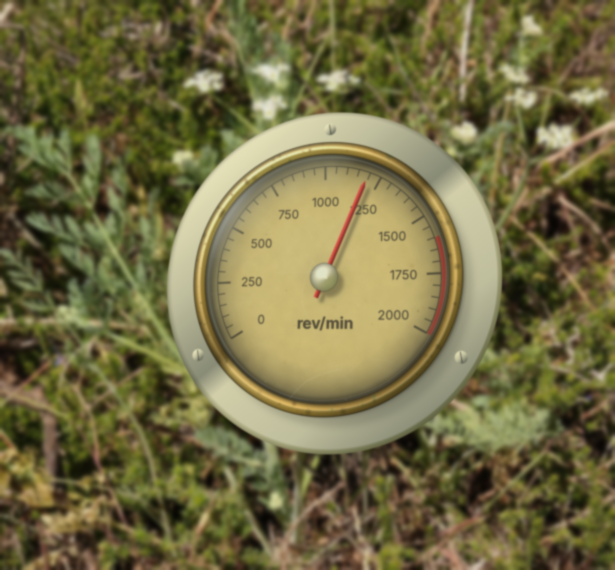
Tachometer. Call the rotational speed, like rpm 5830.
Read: rpm 1200
